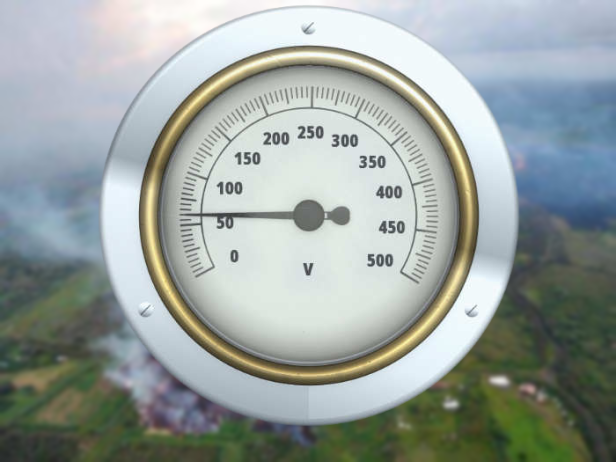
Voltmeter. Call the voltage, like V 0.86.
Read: V 60
